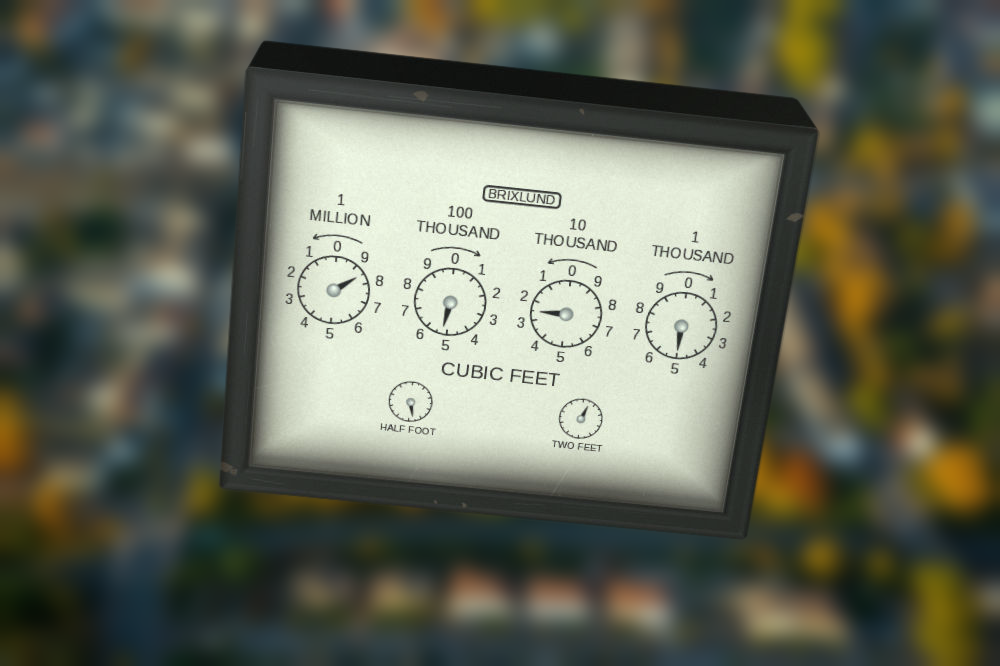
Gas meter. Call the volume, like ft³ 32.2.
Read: ft³ 852500
